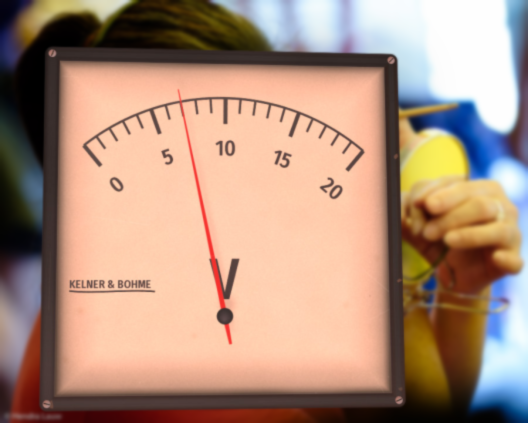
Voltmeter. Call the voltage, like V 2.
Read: V 7
